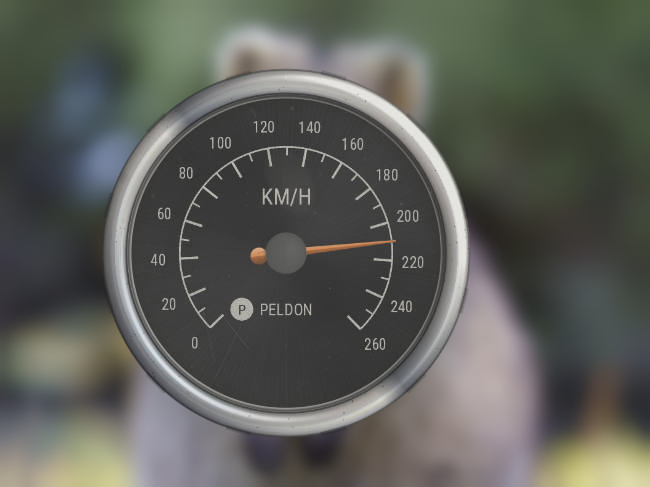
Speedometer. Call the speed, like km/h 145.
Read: km/h 210
